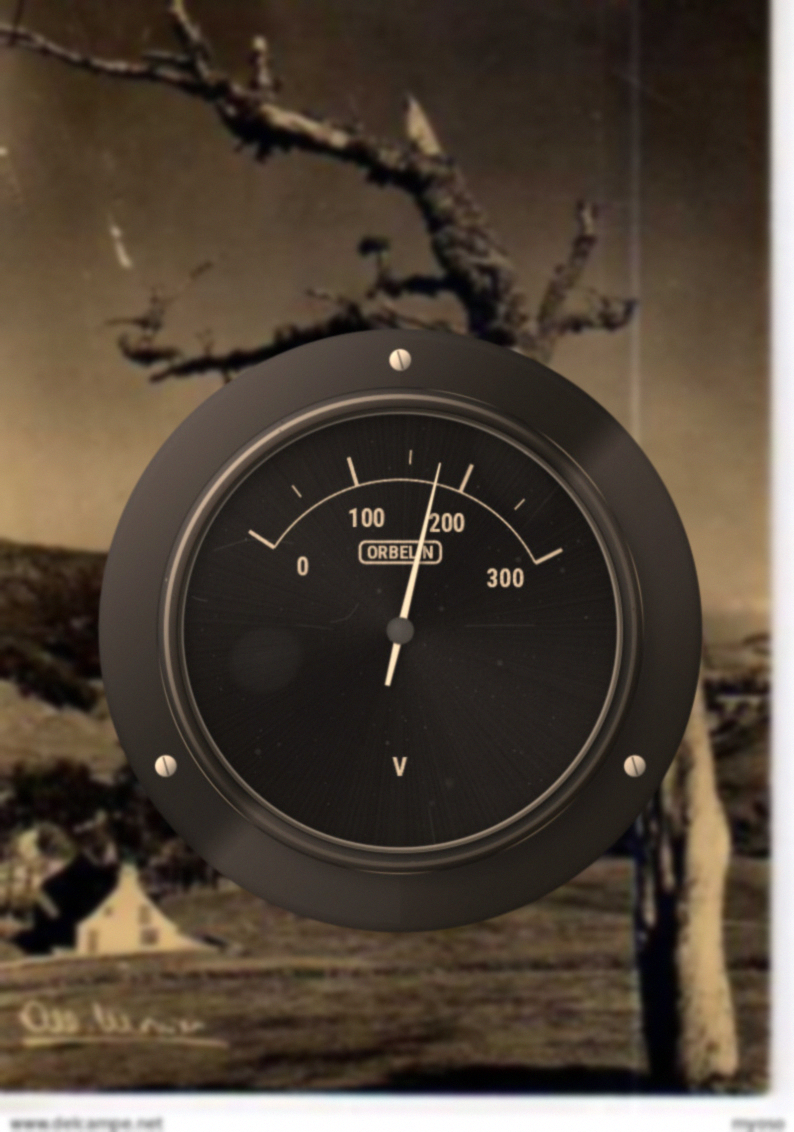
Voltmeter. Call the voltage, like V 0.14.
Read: V 175
